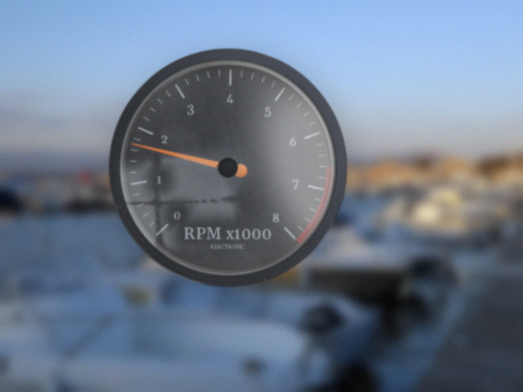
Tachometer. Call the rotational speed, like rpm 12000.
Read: rpm 1700
